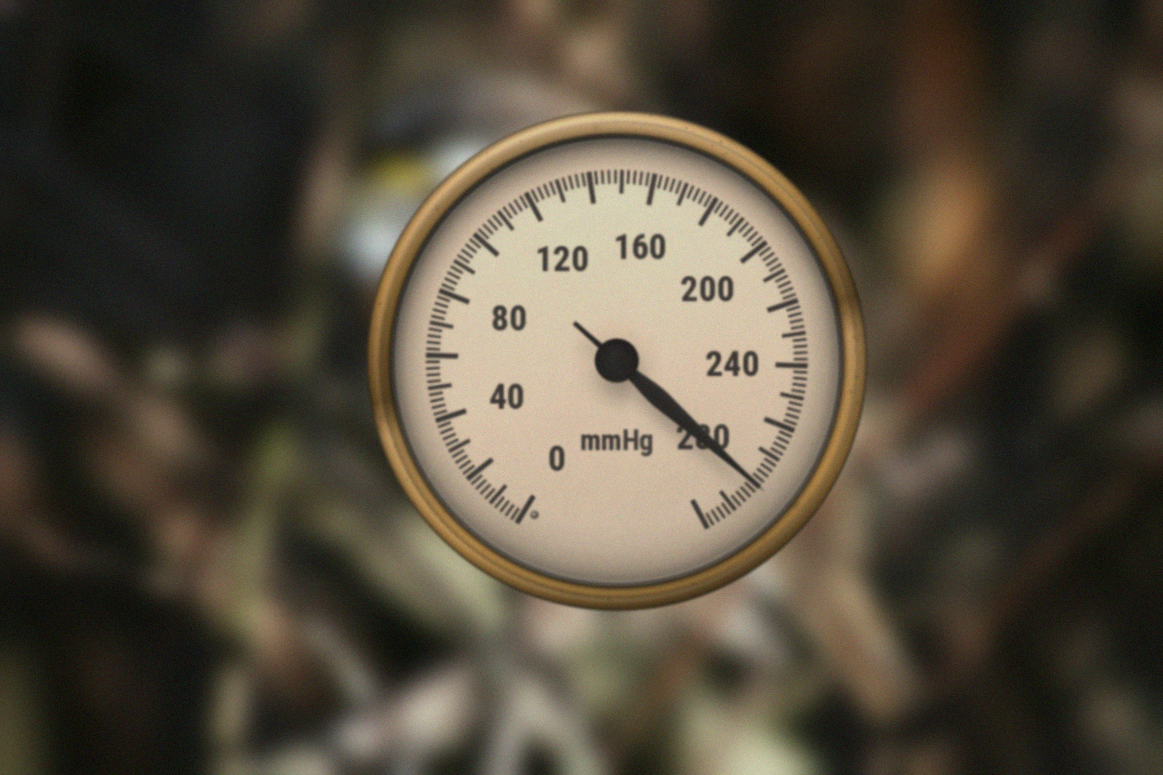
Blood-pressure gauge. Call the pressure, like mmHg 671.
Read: mmHg 280
